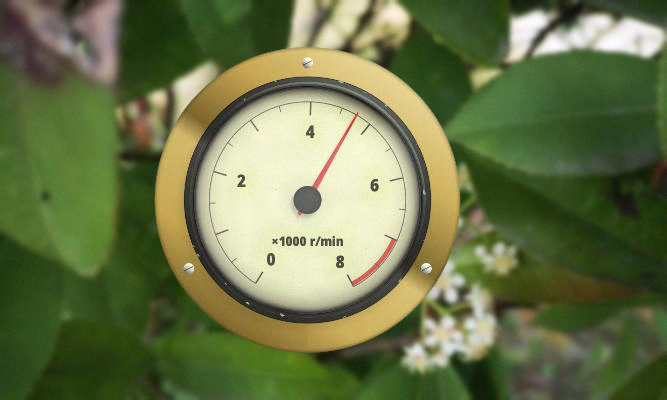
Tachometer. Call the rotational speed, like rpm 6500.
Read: rpm 4750
